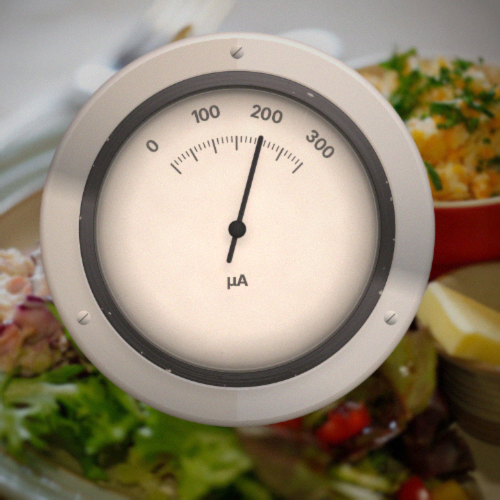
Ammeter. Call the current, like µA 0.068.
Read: µA 200
